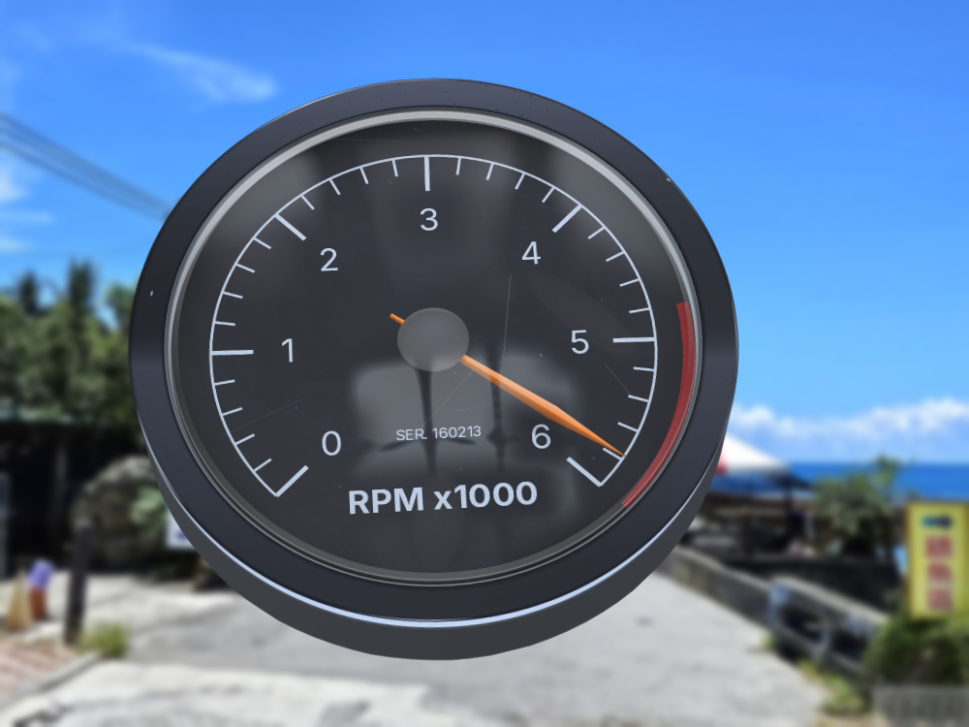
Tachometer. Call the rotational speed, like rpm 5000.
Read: rpm 5800
